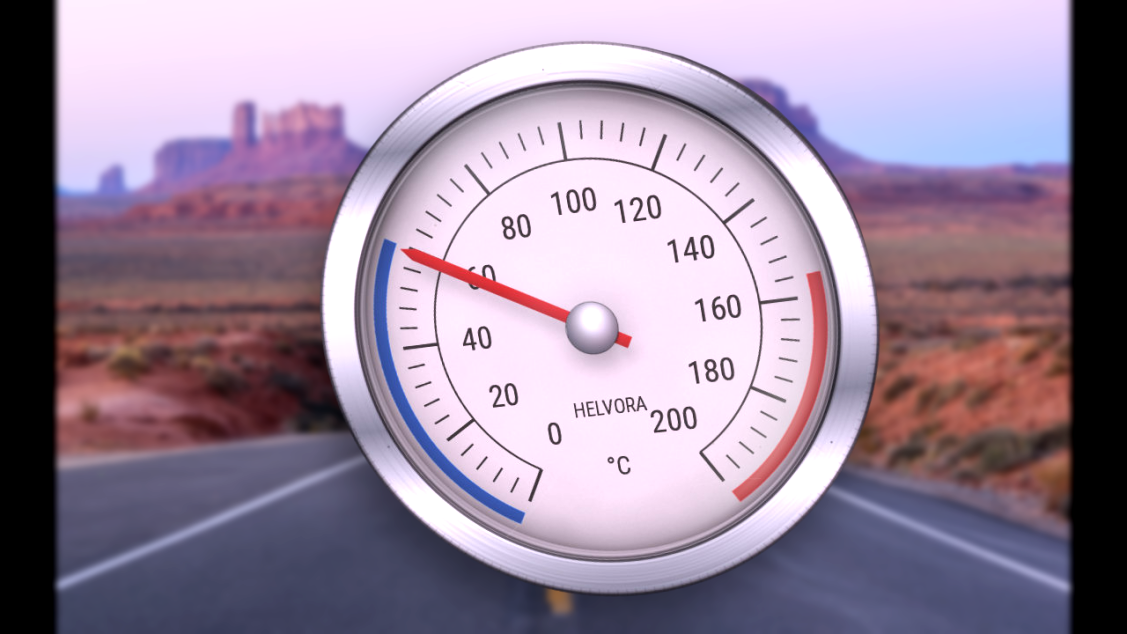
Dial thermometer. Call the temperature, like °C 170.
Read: °C 60
